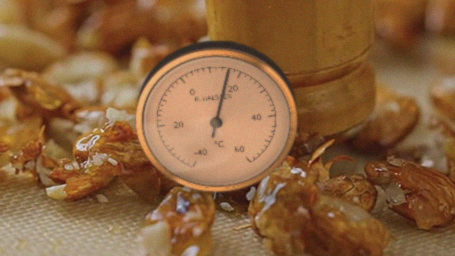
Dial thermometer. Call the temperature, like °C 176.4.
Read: °C 16
